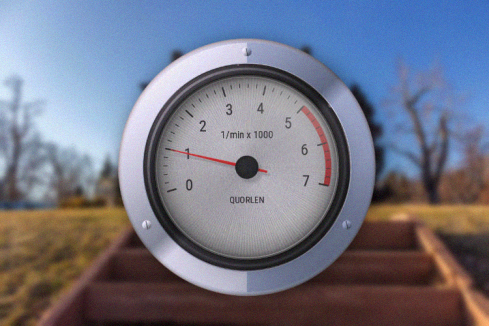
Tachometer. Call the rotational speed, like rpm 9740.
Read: rpm 1000
